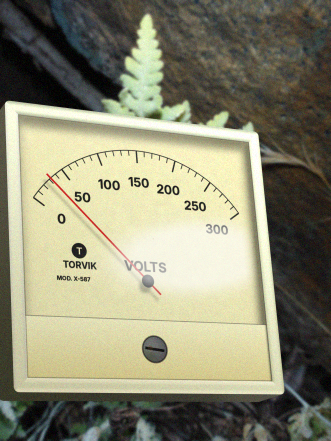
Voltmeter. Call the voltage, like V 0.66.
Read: V 30
